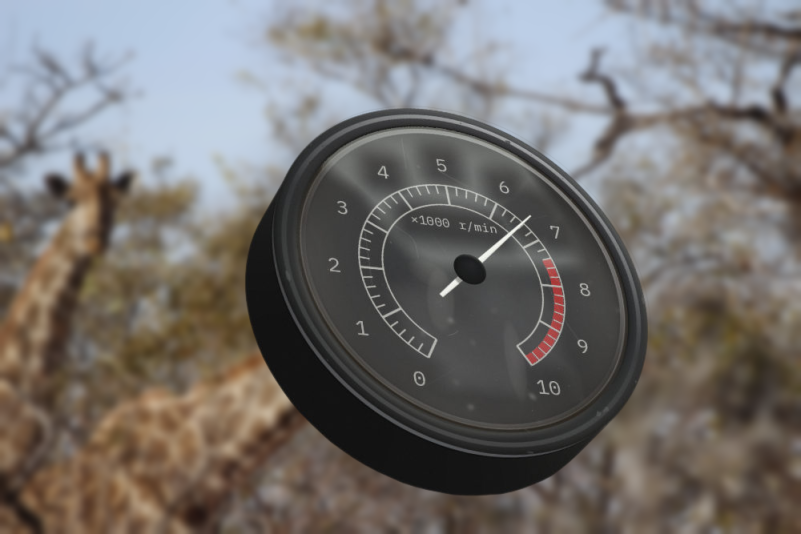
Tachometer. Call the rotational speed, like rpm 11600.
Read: rpm 6600
